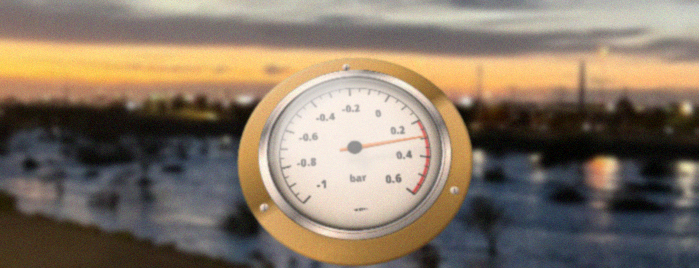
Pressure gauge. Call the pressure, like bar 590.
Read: bar 0.3
